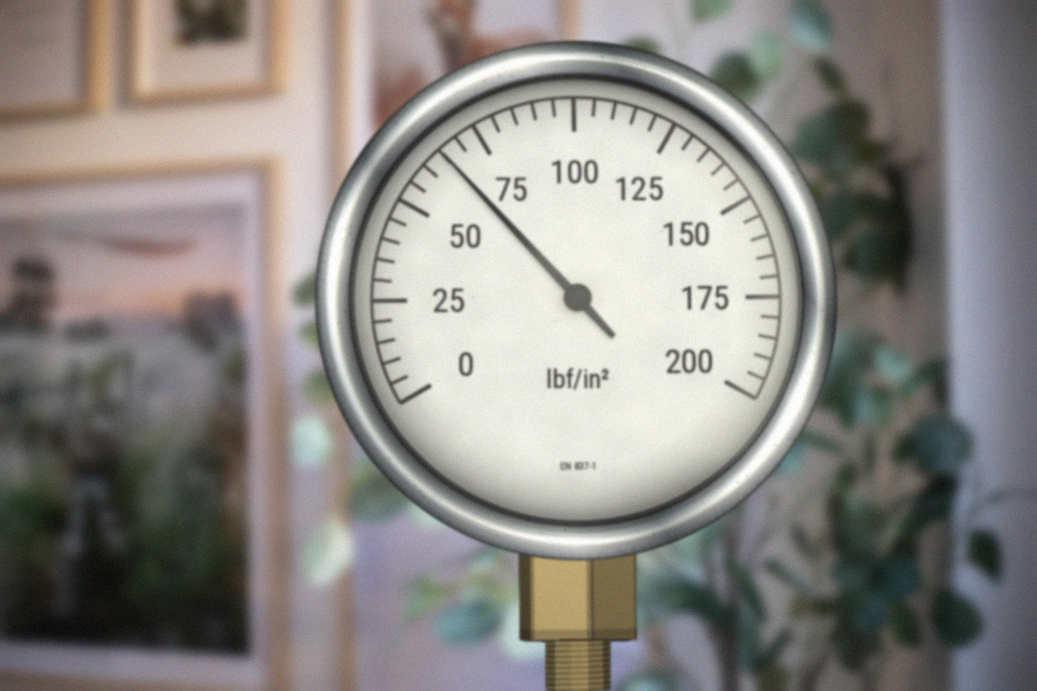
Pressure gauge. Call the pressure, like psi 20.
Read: psi 65
